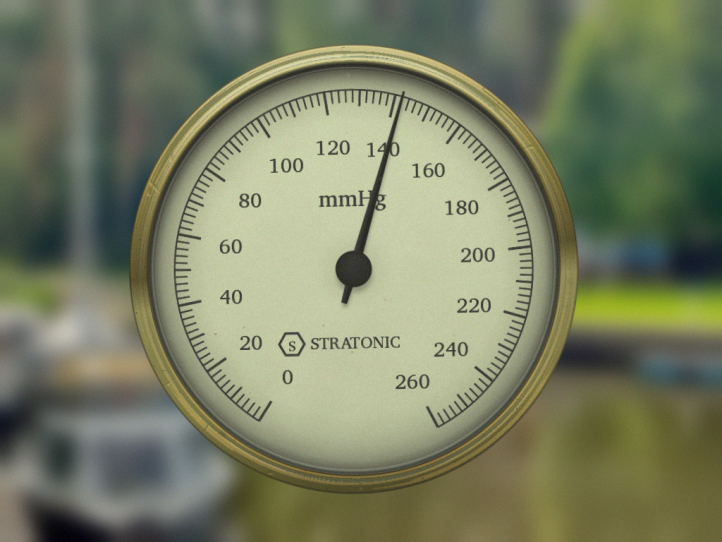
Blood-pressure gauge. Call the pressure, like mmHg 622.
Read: mmHg 142
